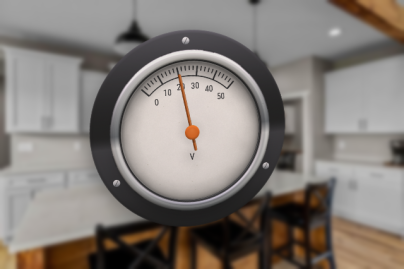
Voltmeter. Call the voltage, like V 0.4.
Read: V 20
